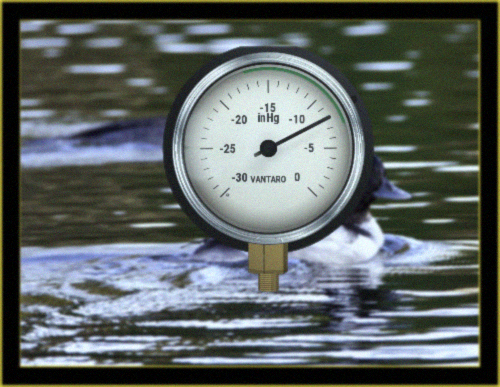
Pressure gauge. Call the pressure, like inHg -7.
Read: inHg -8
